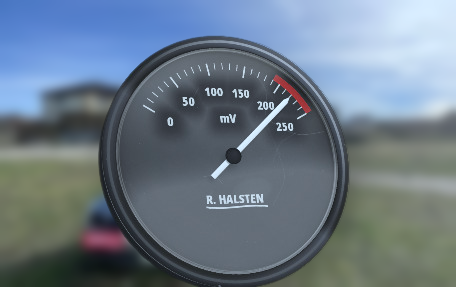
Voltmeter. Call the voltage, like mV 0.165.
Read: mV 220
